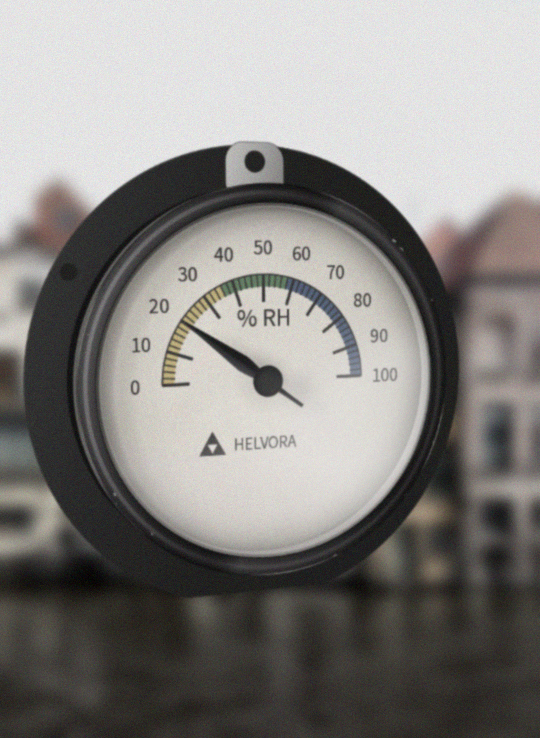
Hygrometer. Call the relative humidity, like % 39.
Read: % 20
